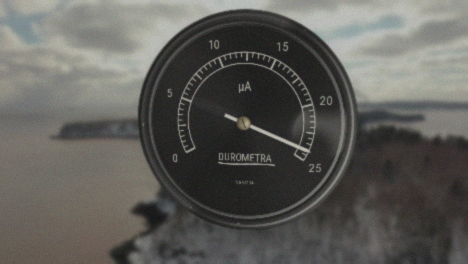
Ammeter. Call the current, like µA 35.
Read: µA 24
